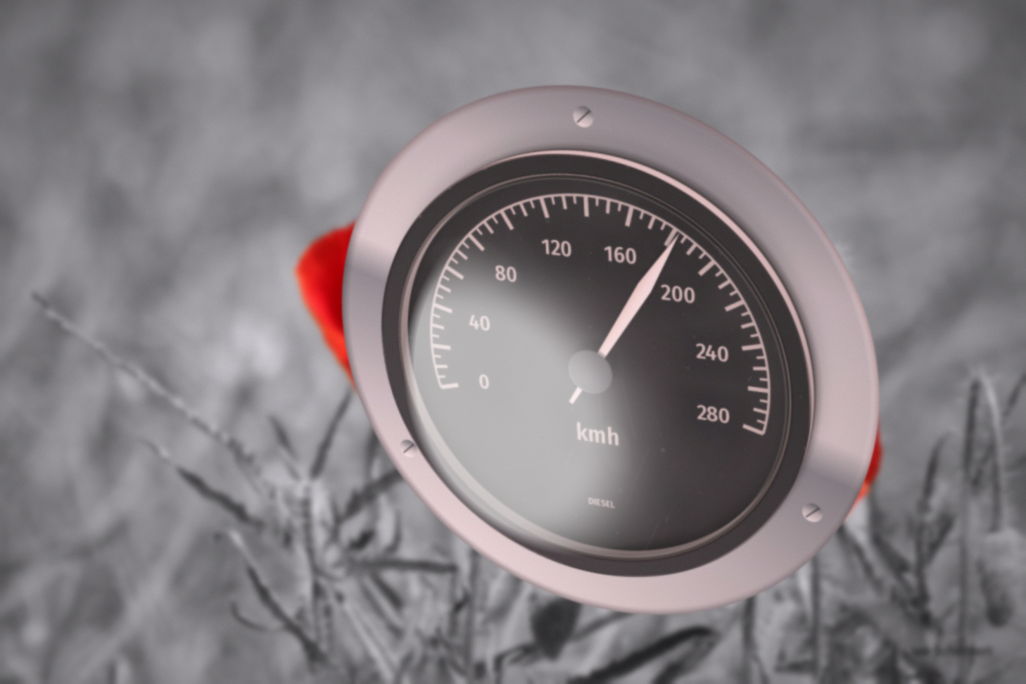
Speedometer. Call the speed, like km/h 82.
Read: km/h 182.5
